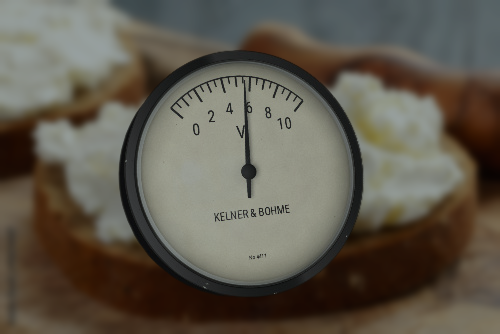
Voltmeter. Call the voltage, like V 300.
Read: V 5.5
